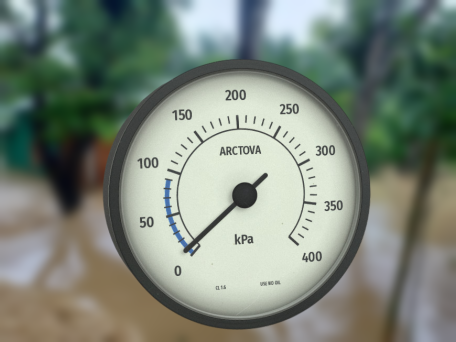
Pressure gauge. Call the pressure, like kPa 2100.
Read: kPa 10
